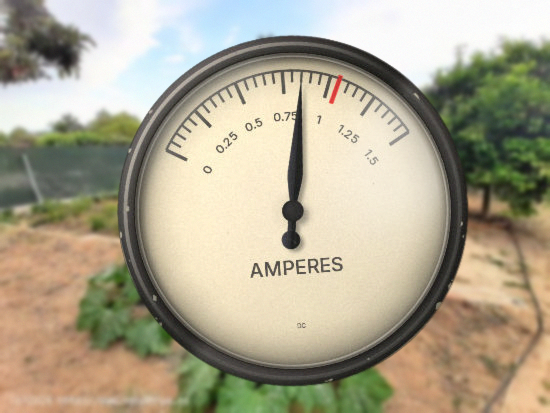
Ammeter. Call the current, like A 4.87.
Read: A 0.85
